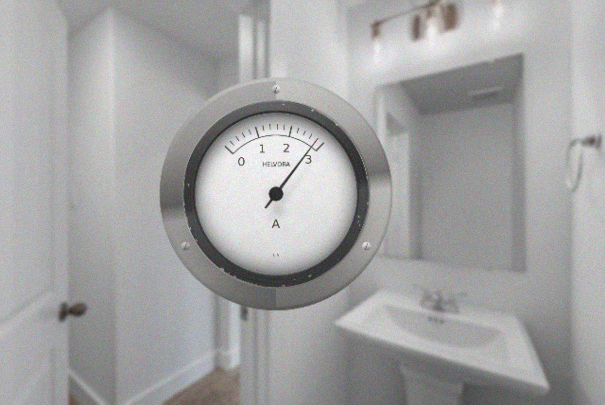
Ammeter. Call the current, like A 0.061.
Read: A 2.8
